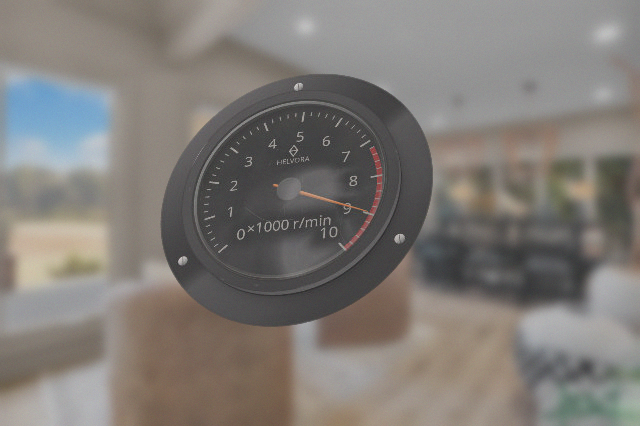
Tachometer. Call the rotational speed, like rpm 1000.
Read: rpm 9000
